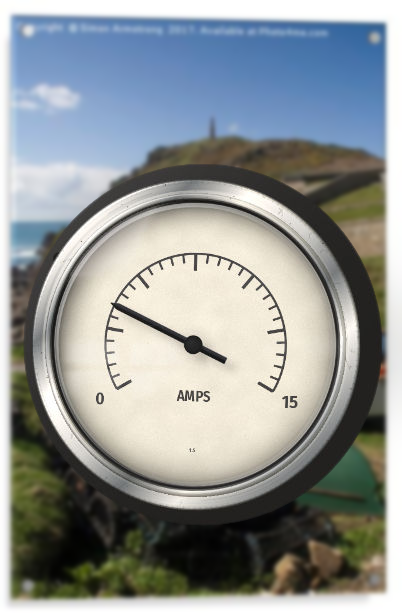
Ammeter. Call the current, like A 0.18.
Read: A 3.5
